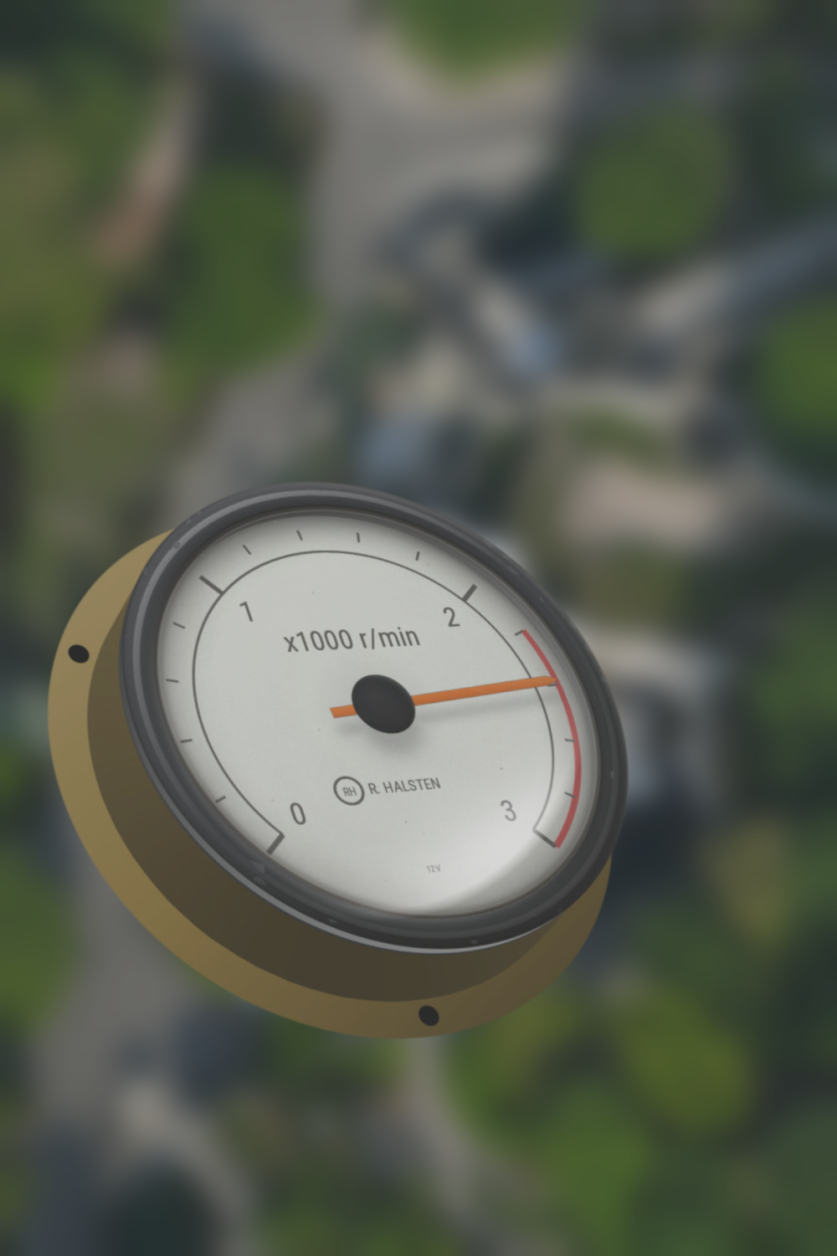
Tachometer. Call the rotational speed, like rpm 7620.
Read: rpm 2400
